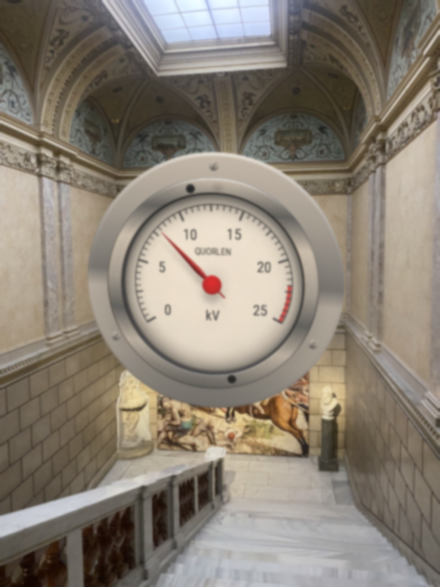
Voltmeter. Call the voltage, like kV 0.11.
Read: kV 8
